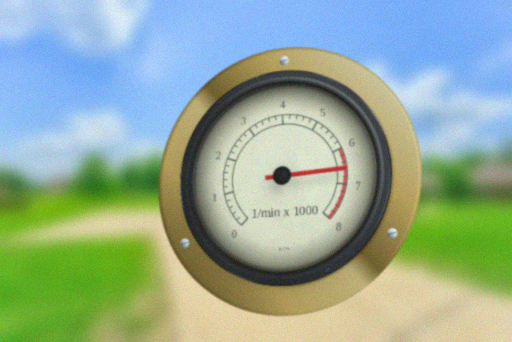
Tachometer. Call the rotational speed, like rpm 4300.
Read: rpm 6600
